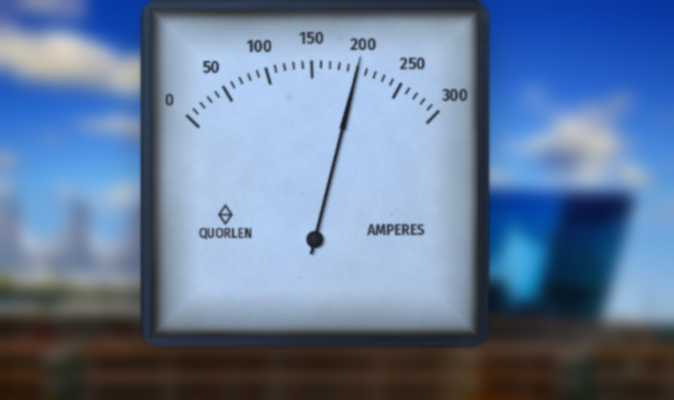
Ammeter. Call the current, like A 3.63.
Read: A 200
